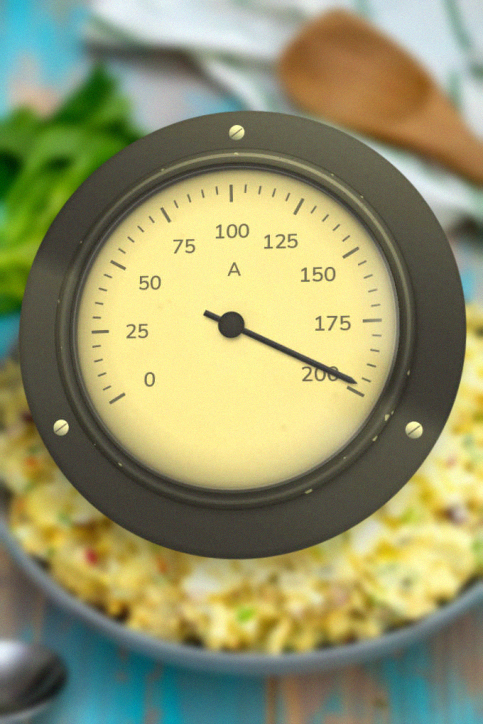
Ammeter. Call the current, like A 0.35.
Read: A 197.5
